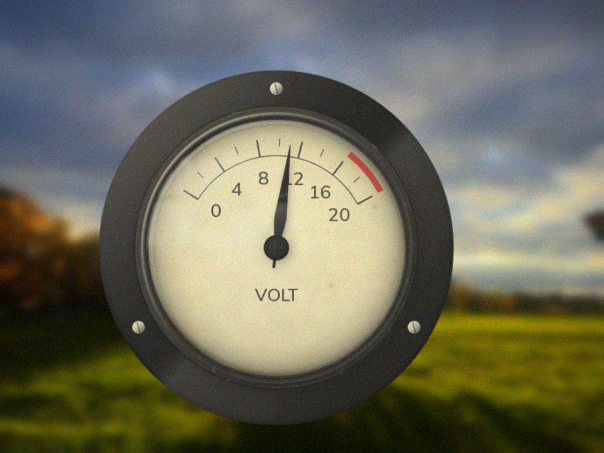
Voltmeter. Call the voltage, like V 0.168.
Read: V 11
